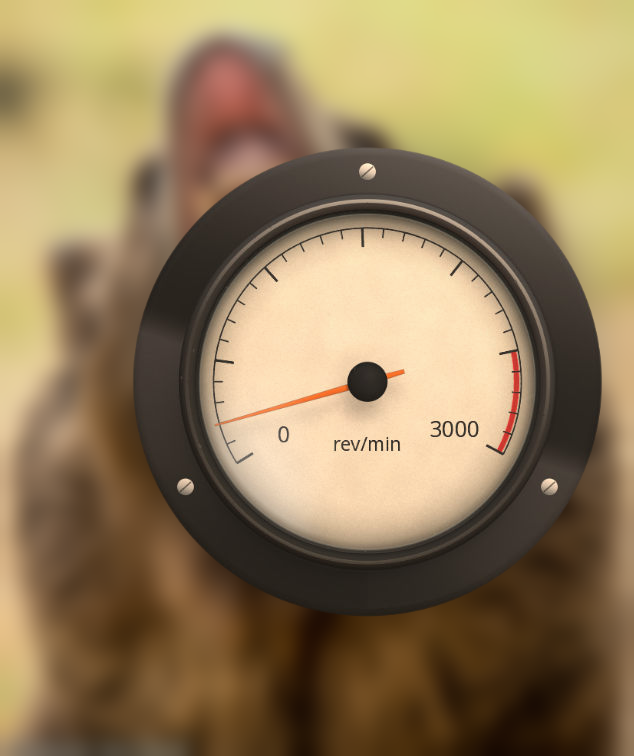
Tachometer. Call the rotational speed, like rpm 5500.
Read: rpm 200
